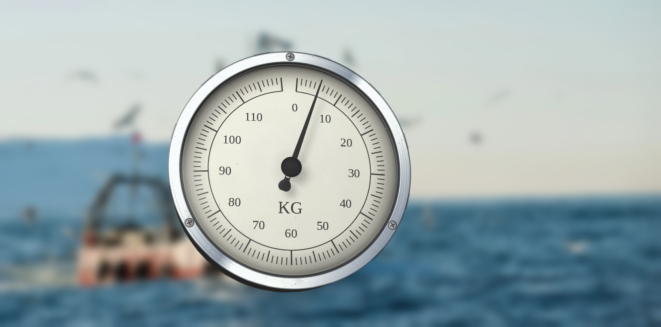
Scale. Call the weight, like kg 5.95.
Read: kg 5
